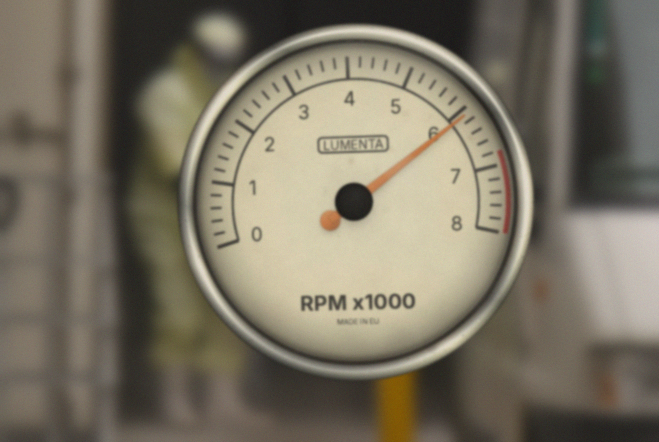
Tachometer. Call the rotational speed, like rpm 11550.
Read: rpm 6100
